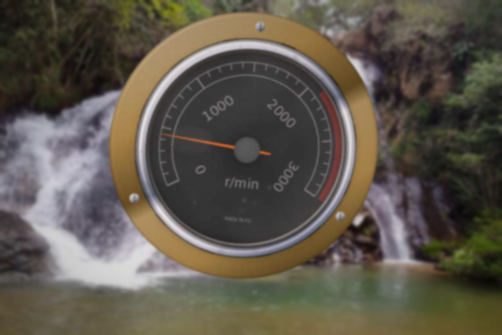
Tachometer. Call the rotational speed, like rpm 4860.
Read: rpm 450
